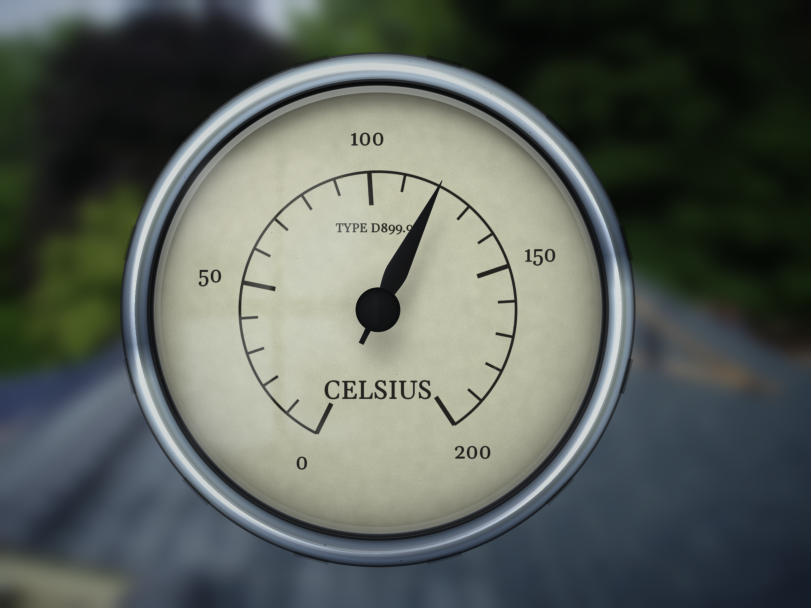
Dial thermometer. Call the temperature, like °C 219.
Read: °C 120
